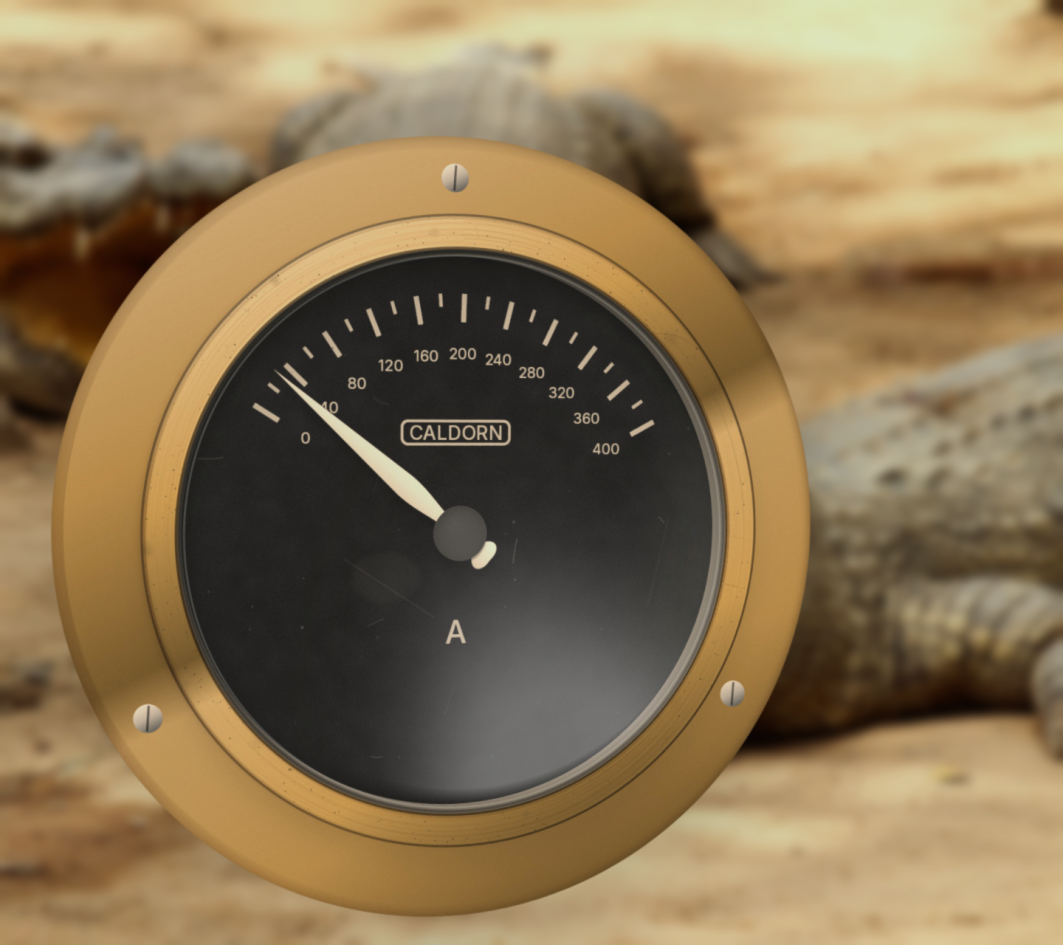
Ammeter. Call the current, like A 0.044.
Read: A 30
